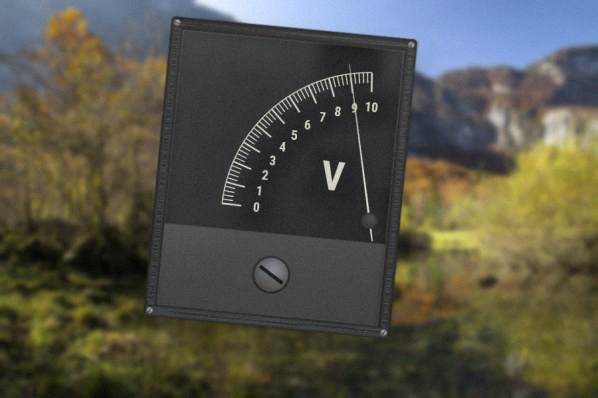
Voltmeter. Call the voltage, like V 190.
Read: V 9
